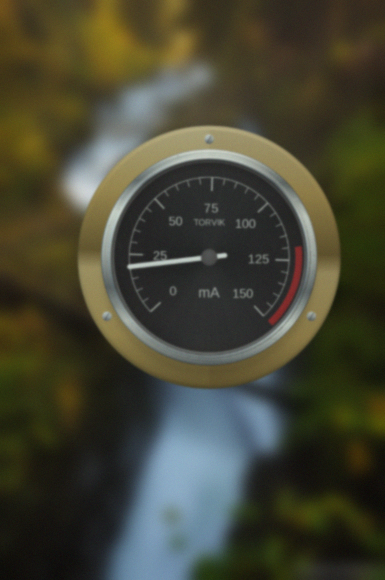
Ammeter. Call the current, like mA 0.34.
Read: mA 20
